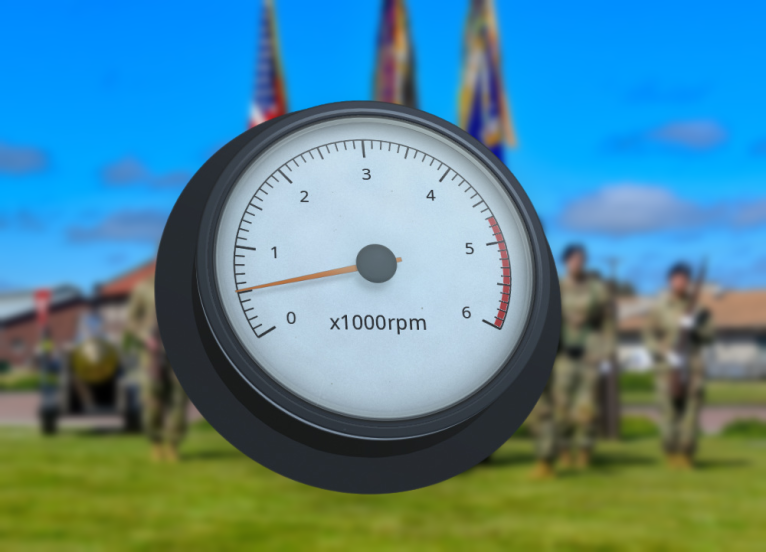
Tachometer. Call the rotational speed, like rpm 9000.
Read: rpm 500
